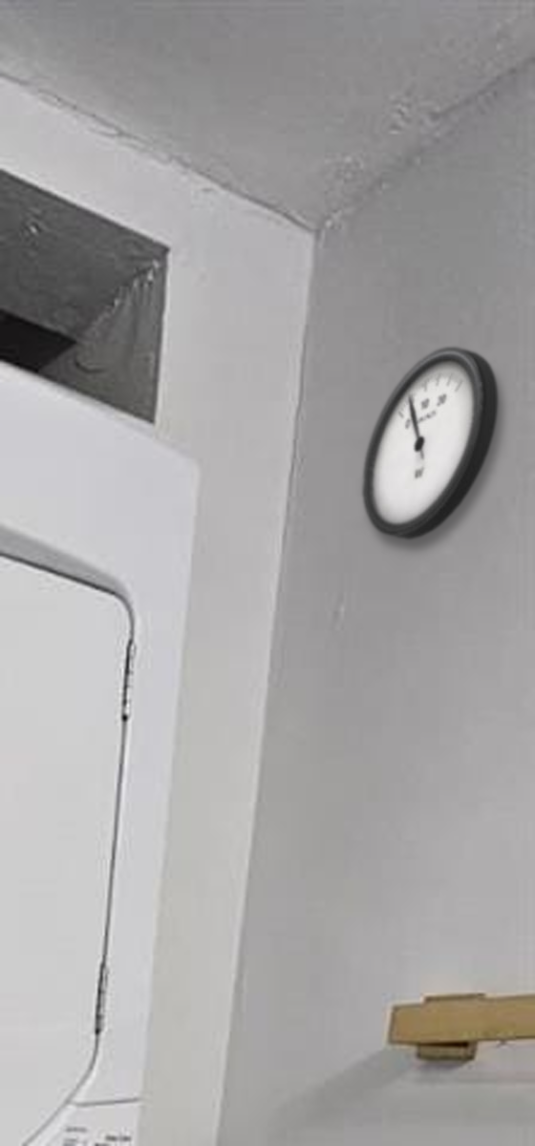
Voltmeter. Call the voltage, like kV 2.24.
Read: kV 5
